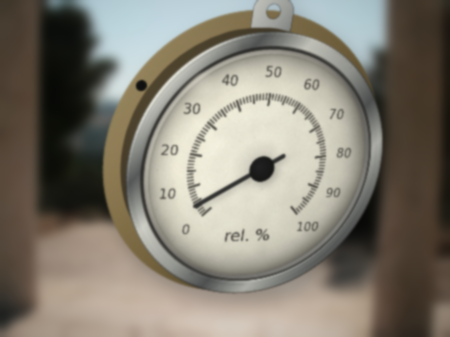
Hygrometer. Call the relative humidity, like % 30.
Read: % 5
